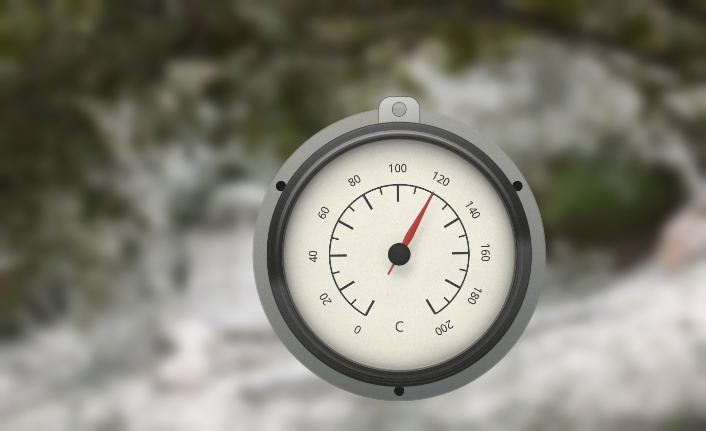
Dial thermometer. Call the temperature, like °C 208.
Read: °C 120
